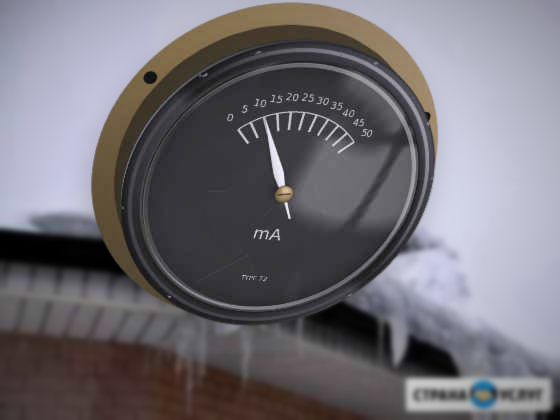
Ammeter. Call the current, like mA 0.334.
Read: mA 10
